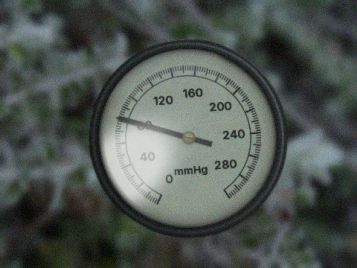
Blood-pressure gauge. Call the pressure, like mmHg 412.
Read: mmHg 80
